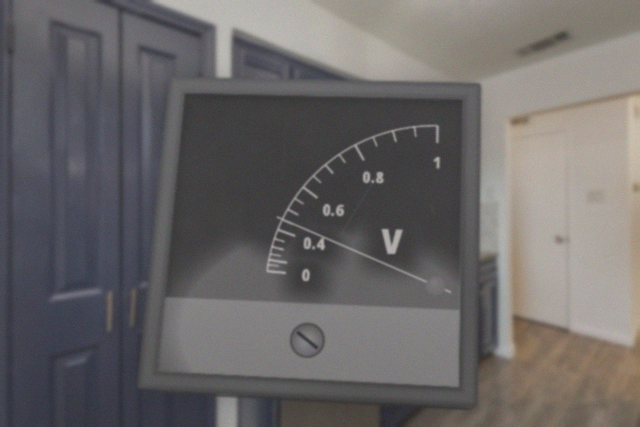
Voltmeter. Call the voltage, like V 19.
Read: V 0.45
